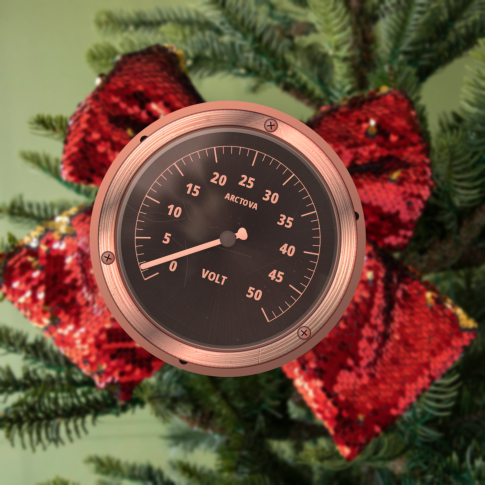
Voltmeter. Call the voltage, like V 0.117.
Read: V 1.5
